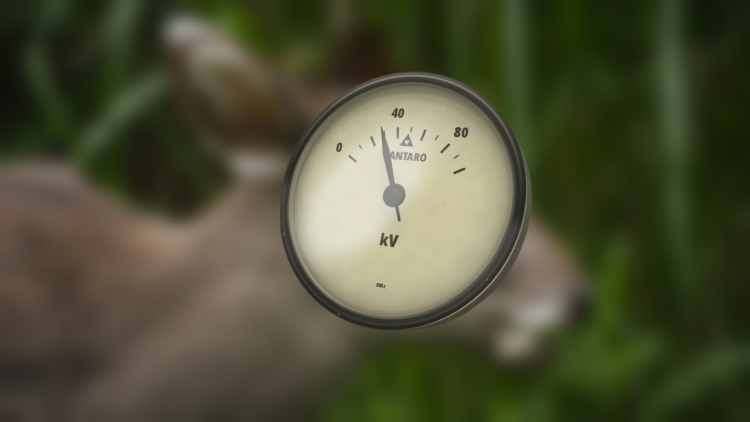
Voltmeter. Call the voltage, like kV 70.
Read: kV 30
